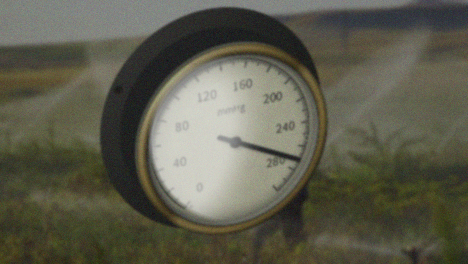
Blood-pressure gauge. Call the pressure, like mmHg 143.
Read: mmHg 270
